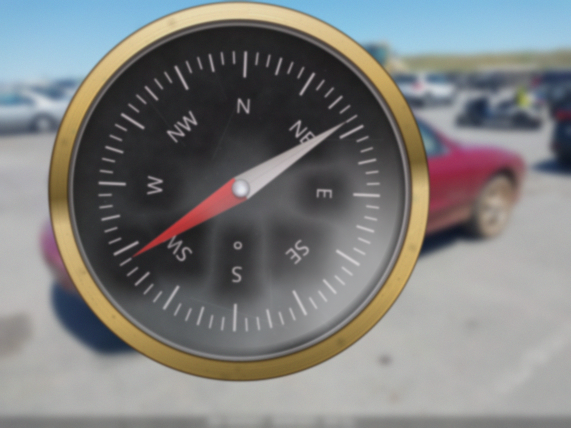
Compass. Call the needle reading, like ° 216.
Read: ° 235
